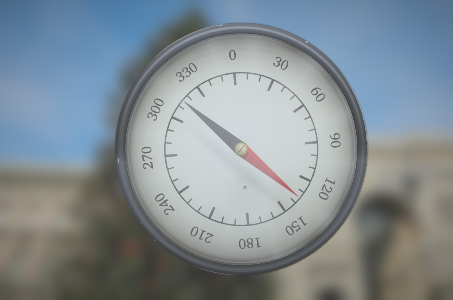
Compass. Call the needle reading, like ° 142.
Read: ° 135
